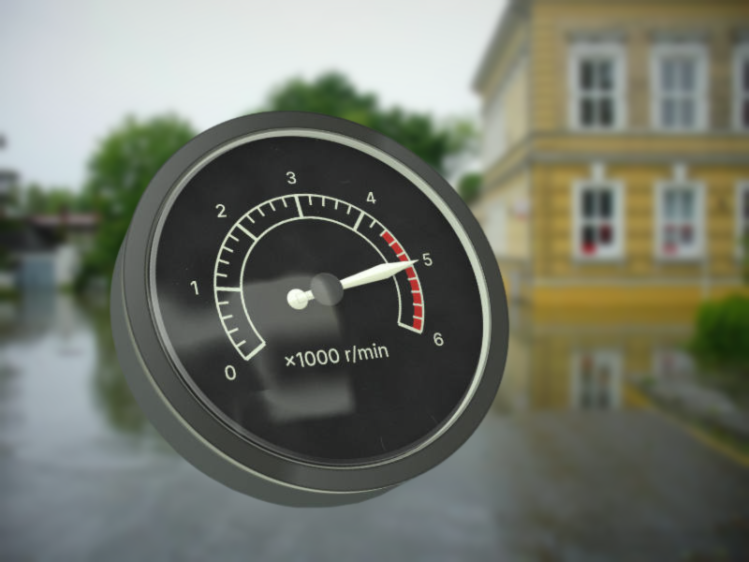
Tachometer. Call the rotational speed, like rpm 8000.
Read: rpm 5000
